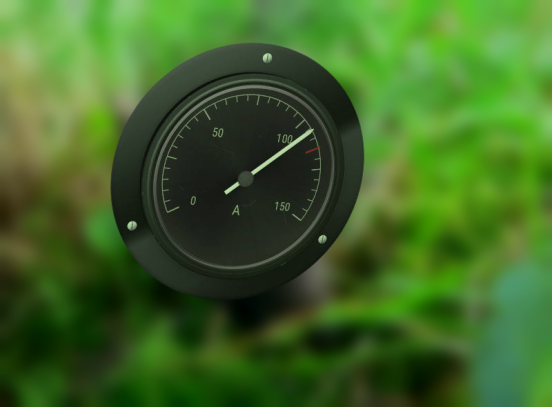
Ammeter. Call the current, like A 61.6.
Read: A 105
